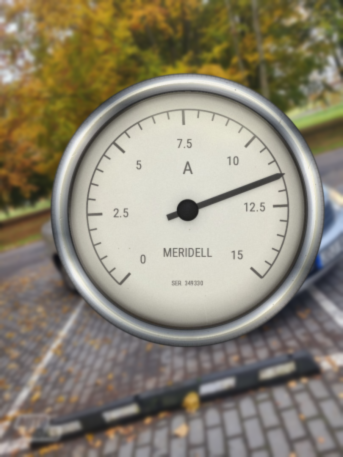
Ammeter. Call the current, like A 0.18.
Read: A 11.5
